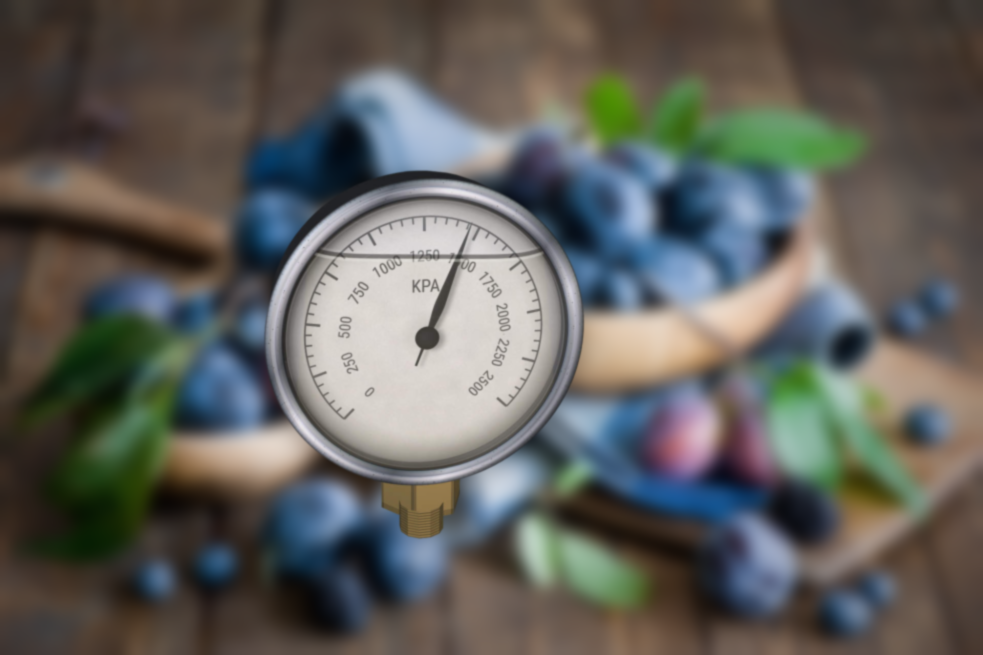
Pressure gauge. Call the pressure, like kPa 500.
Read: kPa 1450
